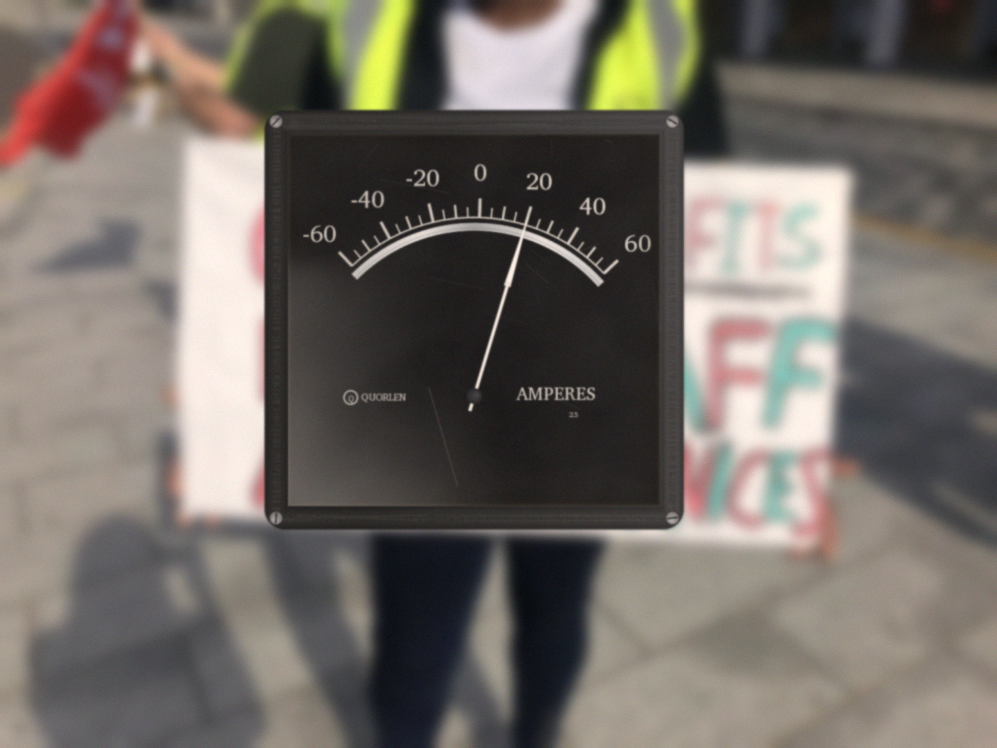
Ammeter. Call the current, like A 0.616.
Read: A 20
